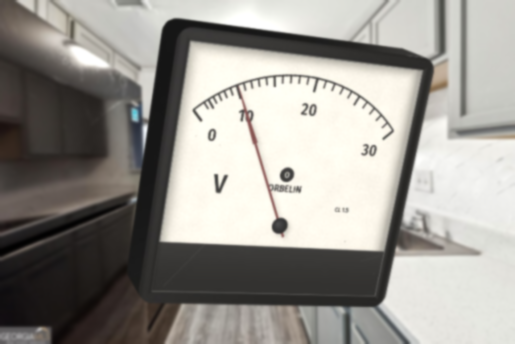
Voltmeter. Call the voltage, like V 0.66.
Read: V 10
